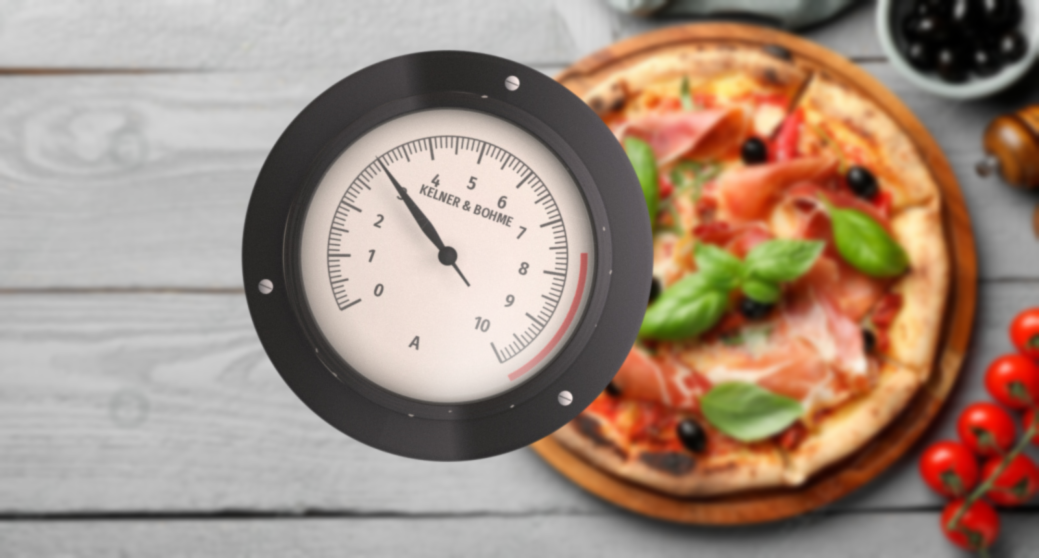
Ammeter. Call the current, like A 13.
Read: A 3
